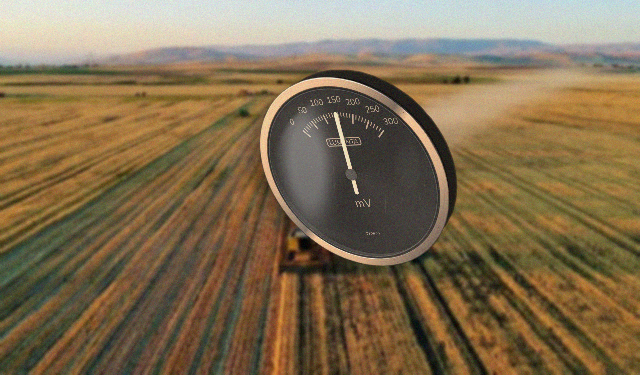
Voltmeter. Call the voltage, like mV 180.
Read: mV 150
